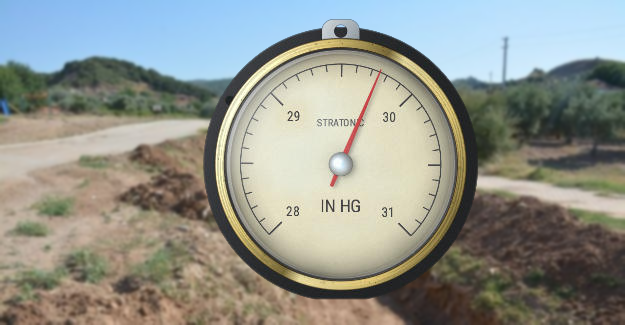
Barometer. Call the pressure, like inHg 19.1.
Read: inHg 29.75
